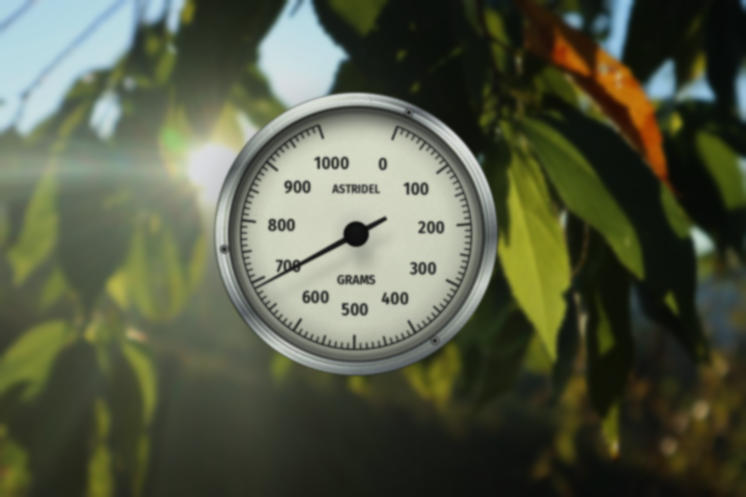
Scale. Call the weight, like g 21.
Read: g 690
